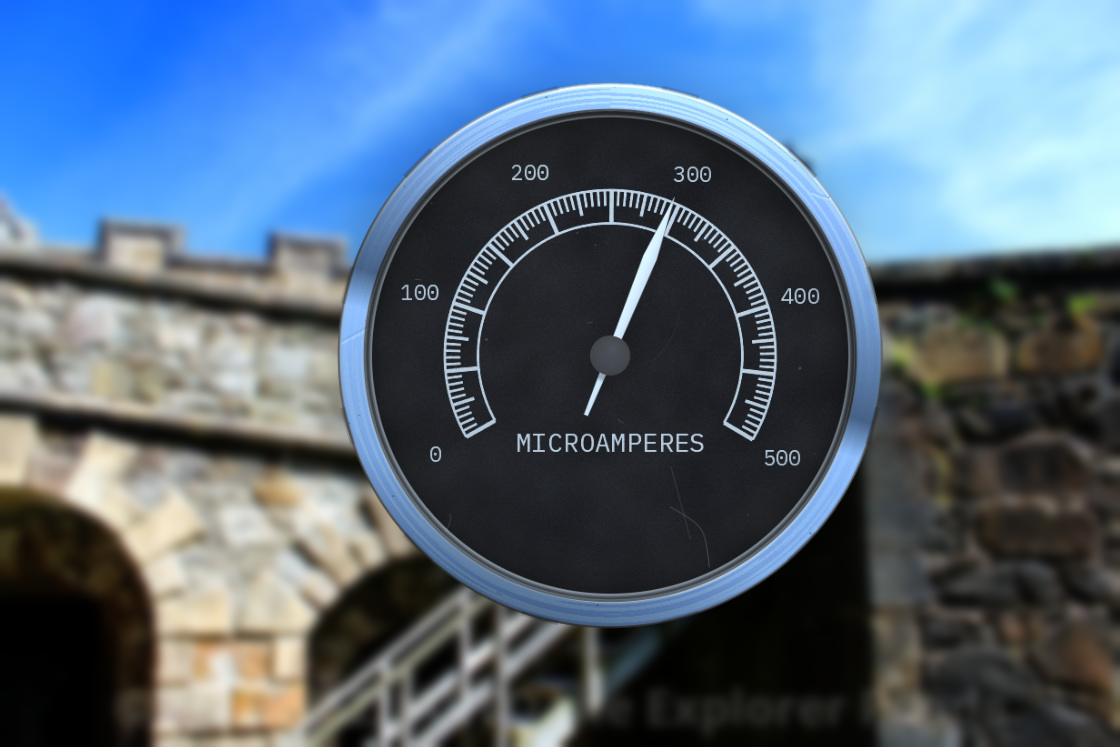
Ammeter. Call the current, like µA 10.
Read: µA 295
